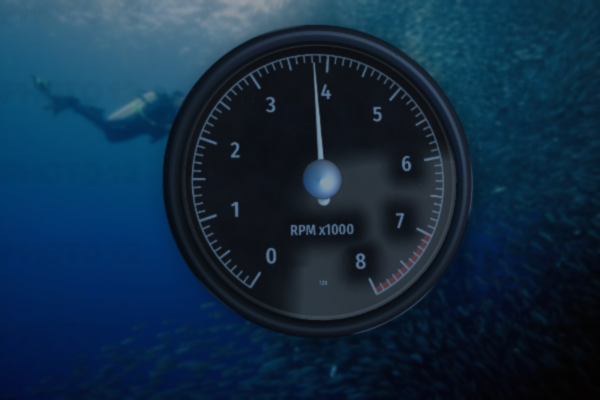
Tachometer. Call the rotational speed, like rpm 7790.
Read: rpm 3800
